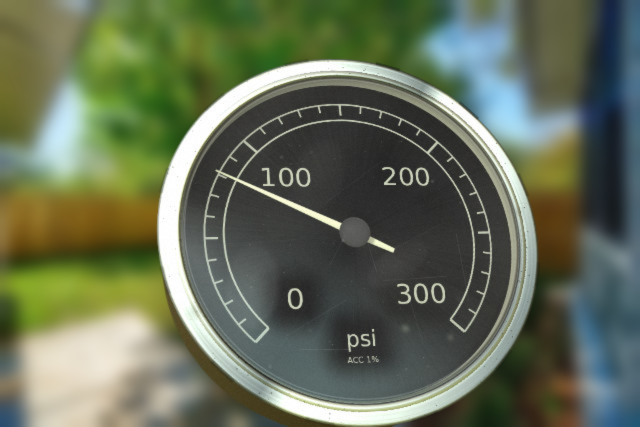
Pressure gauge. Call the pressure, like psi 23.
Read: psi 80
